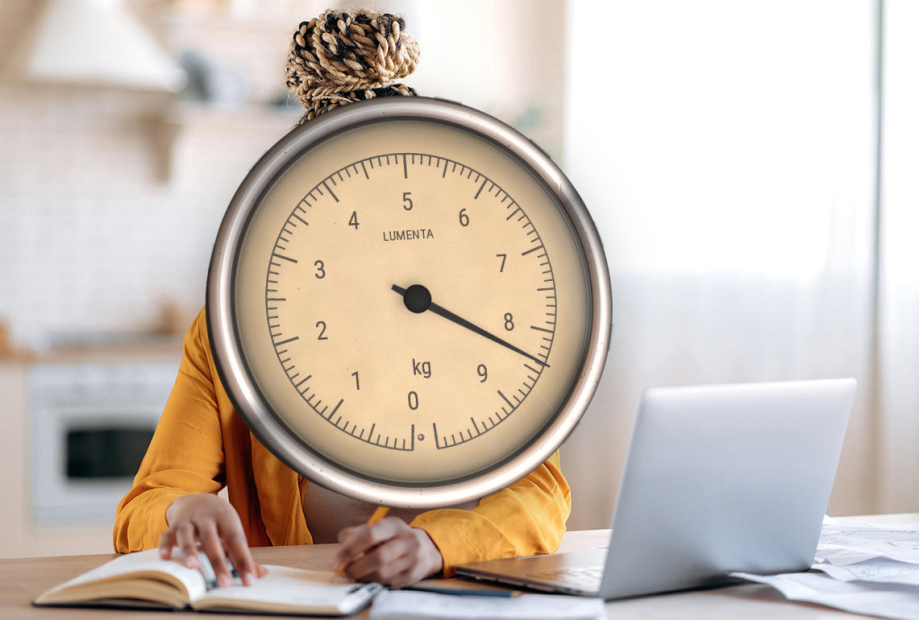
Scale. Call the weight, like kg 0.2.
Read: kg 8.4
